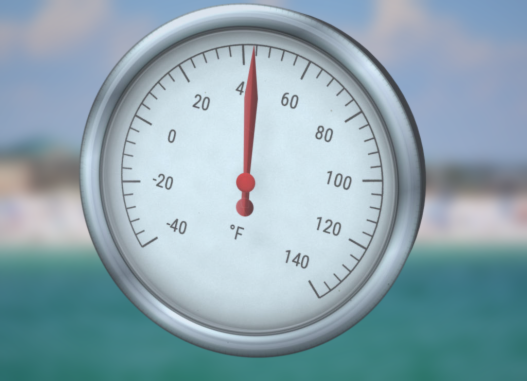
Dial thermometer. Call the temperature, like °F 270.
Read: °F 44
